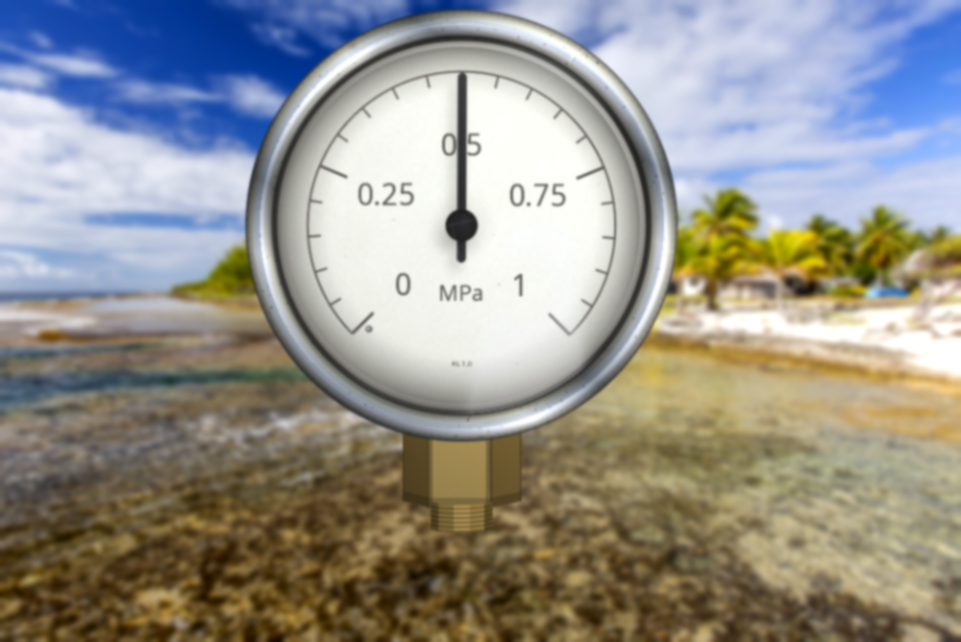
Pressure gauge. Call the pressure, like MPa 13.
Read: MPa 0.5
